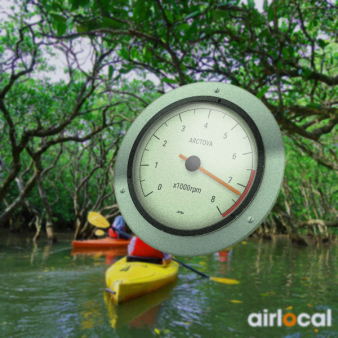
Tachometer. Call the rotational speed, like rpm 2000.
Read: rpm 7250
